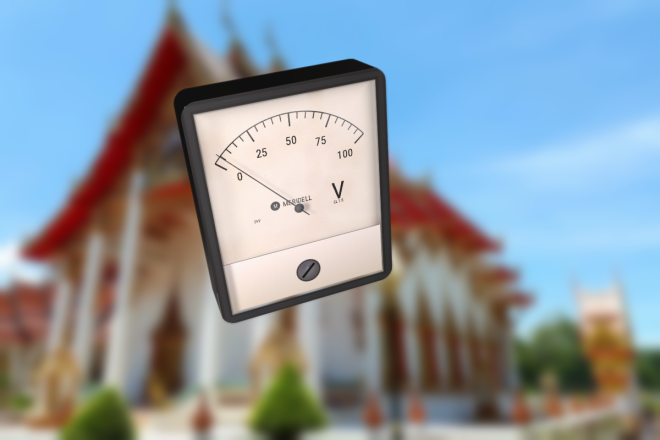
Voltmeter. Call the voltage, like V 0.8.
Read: V 5
